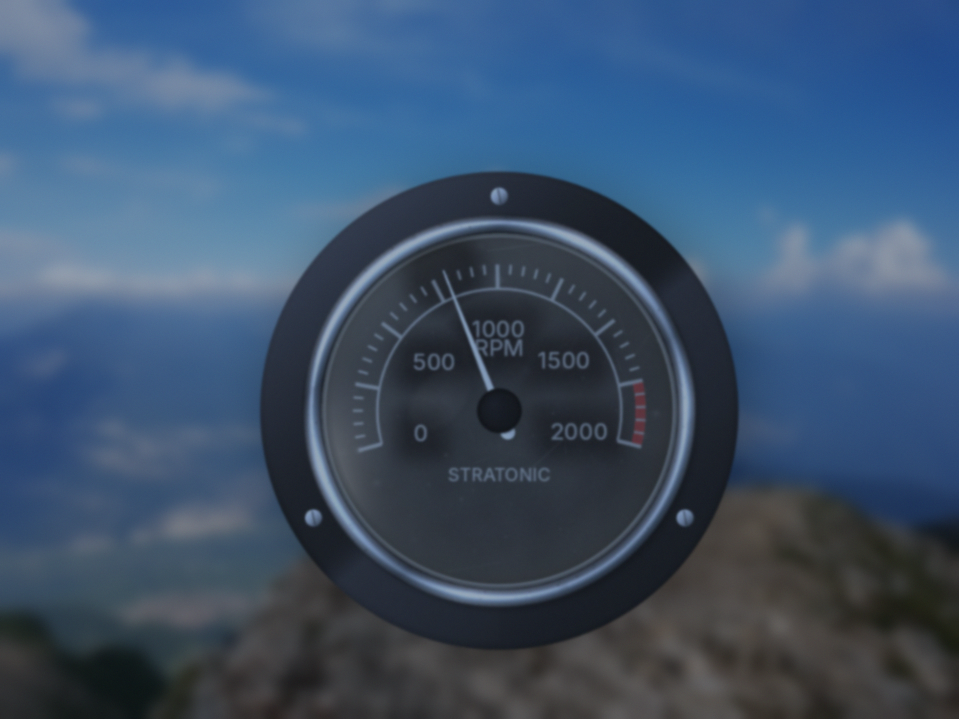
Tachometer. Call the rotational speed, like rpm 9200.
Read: rpm 800
